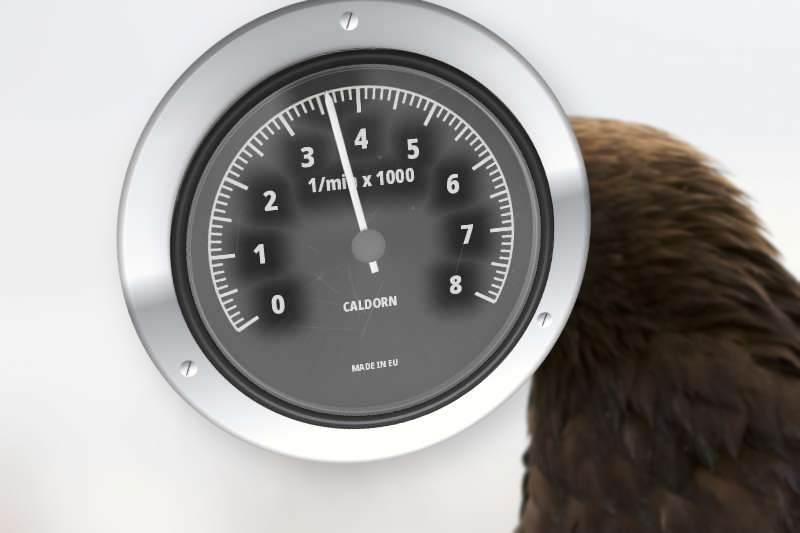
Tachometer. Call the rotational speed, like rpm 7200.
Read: rpm 3600
